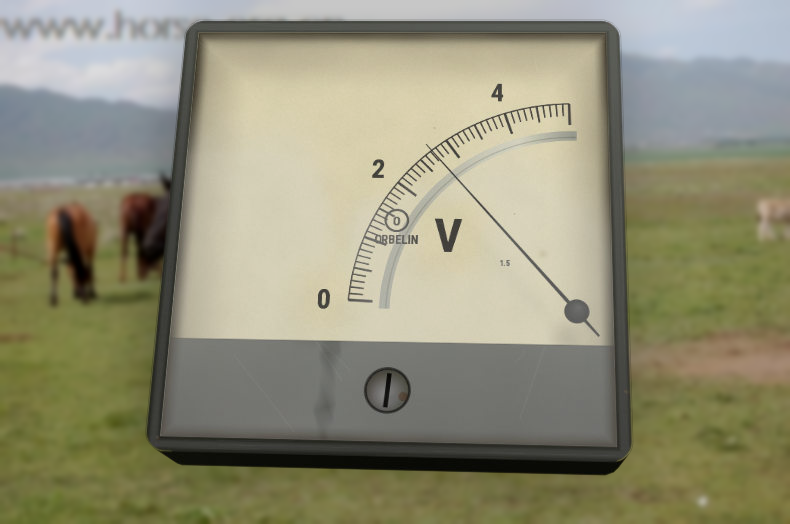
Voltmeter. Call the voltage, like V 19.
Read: V 2.7
